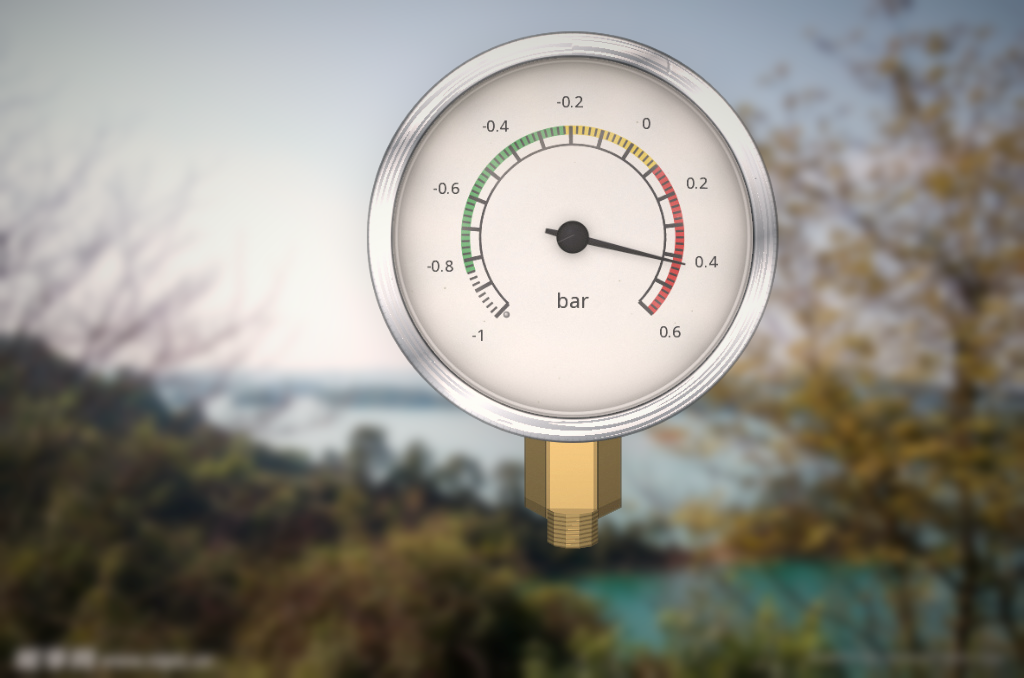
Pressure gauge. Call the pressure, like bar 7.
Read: bar 0.42
